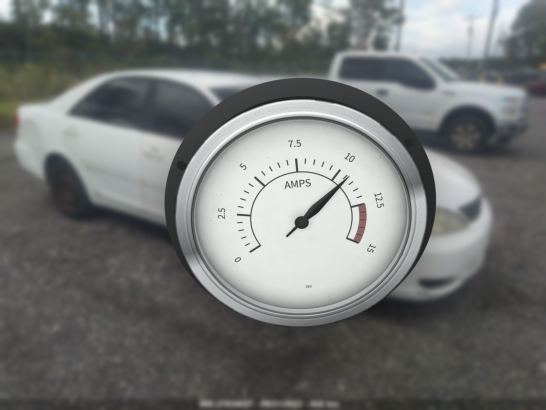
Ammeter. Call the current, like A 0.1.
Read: A 10.5
